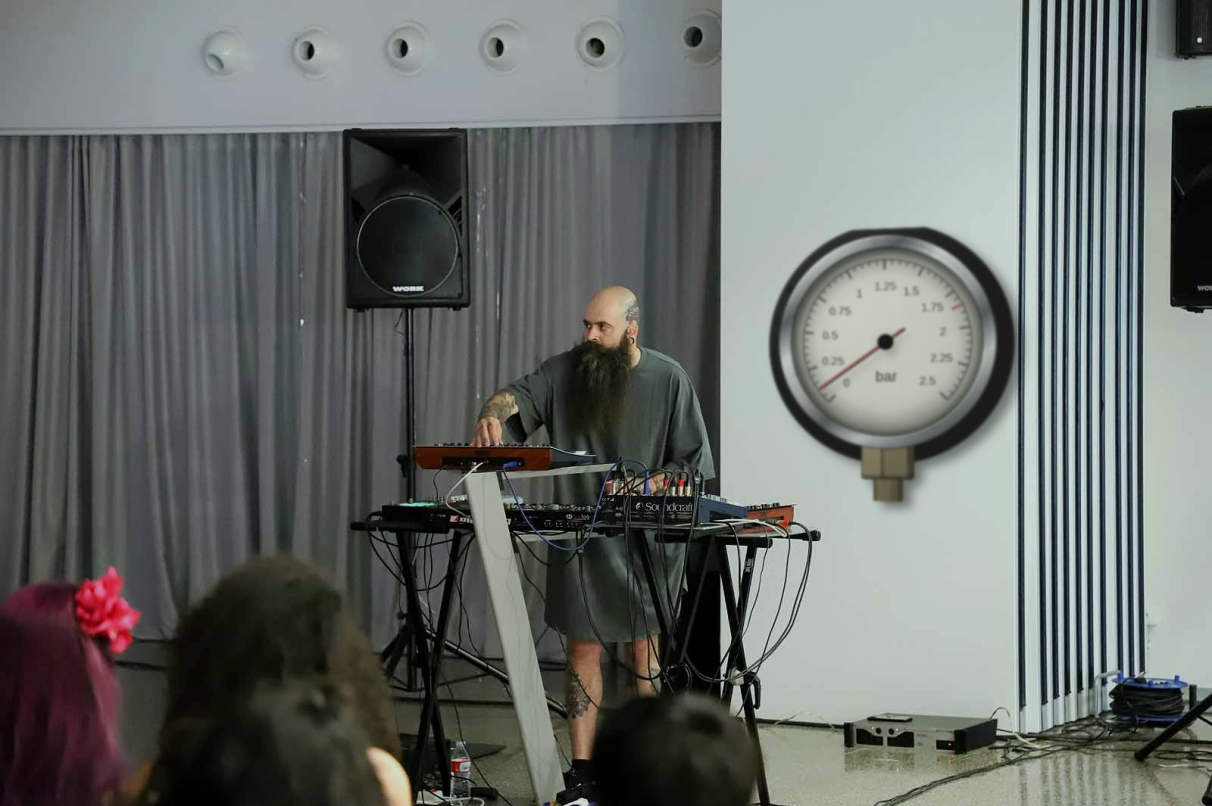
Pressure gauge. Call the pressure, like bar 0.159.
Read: bar 0.1
